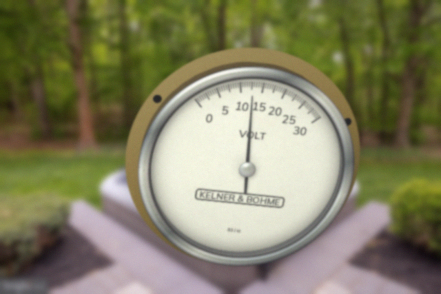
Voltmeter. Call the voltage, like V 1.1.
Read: V 12.5
